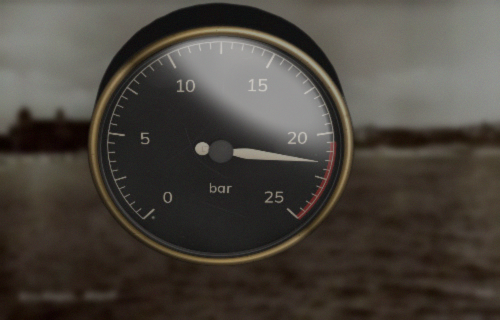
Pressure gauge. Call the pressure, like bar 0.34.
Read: bar 21.5
